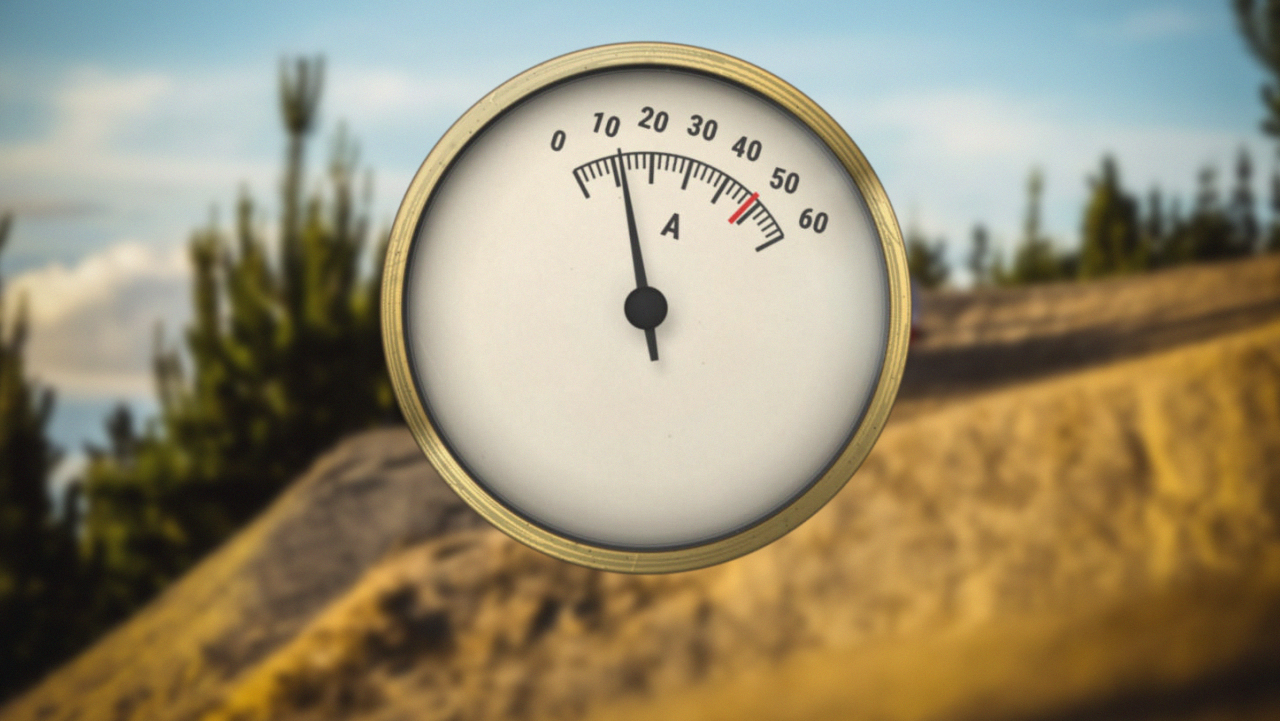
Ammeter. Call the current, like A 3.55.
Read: A 12
